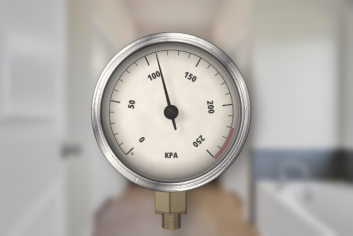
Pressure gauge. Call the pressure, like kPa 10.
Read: kPa 110
